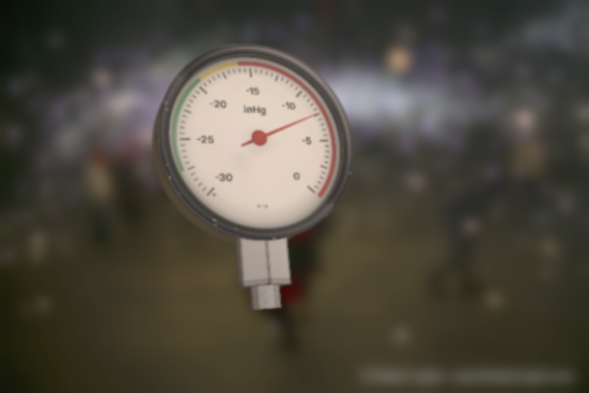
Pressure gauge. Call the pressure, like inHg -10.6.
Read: inHg -7.5
